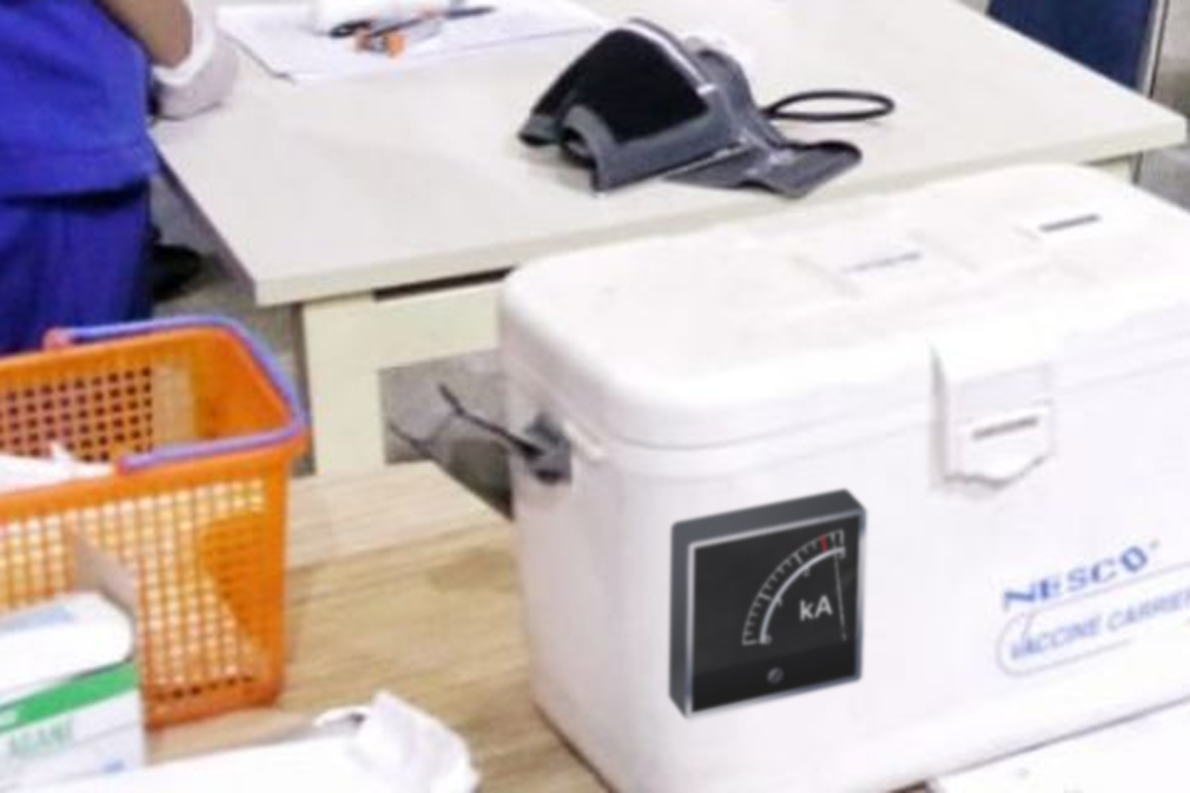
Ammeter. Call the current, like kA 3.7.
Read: kA 2.8
